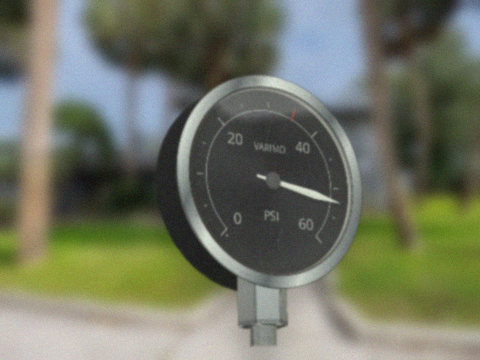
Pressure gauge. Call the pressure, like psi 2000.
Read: psi 52.5
